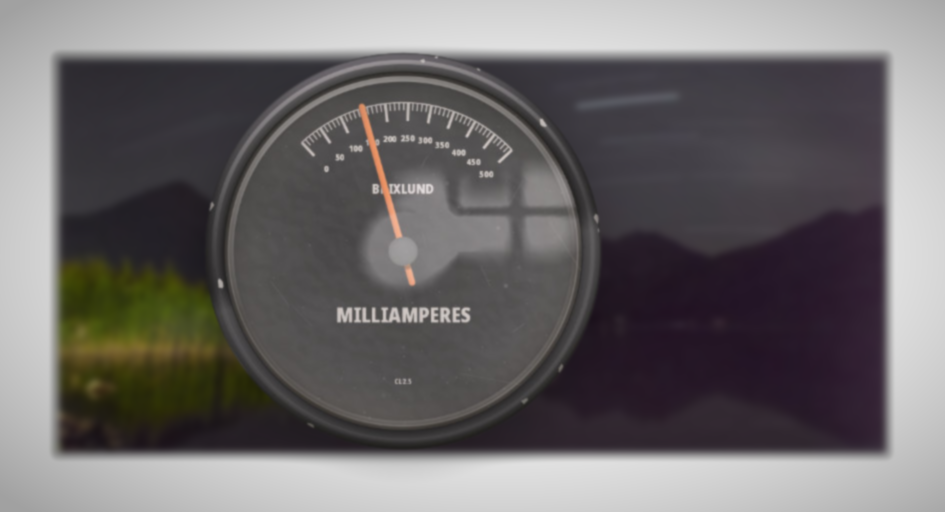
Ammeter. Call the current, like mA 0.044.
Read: mA 150
